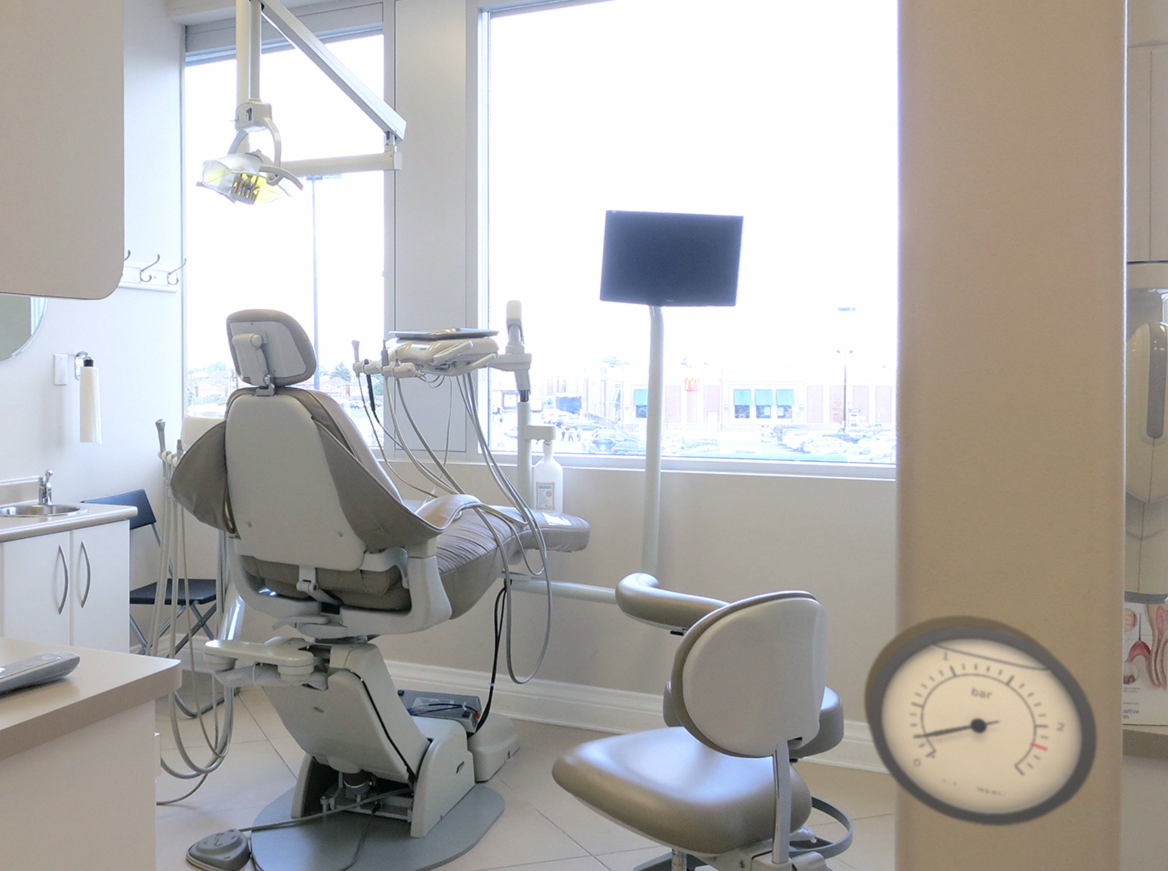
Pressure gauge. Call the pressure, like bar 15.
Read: bar 0.2
